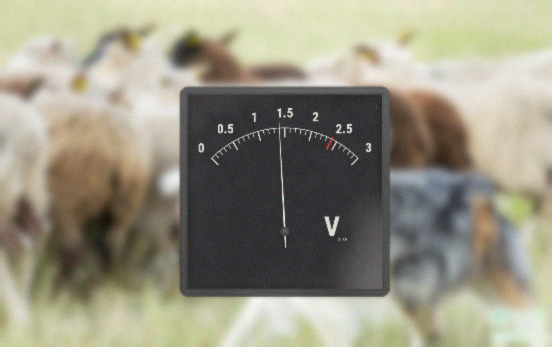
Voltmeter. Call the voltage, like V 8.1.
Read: V 1.4
